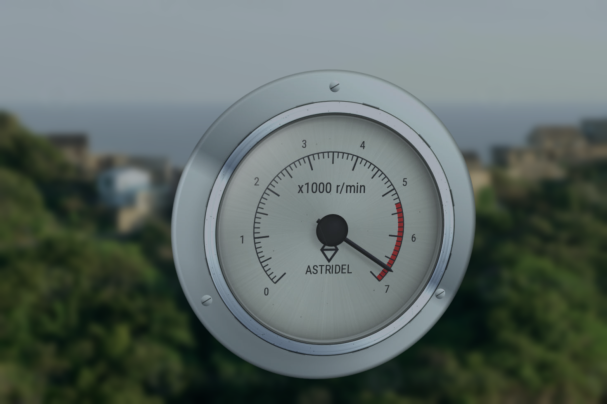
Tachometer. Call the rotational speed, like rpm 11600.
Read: rpm 6700
